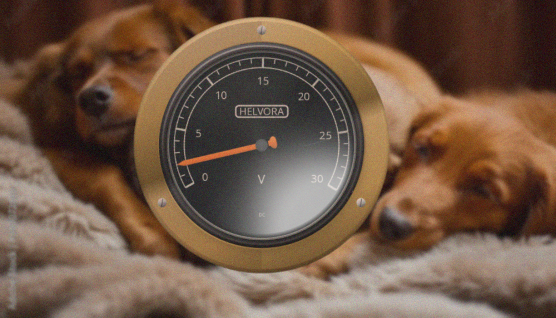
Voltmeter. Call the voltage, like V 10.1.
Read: V 2
